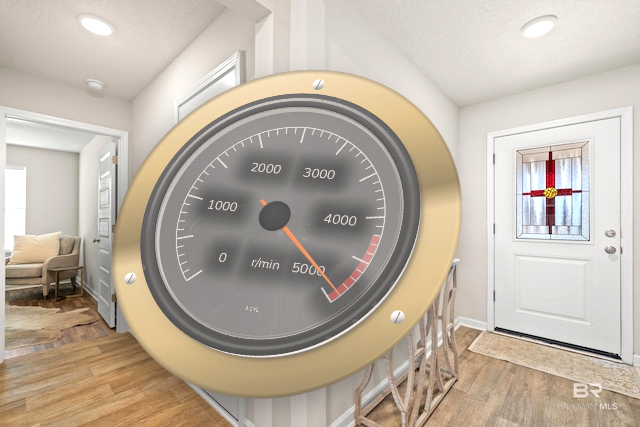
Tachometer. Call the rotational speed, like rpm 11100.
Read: rpm 4900
